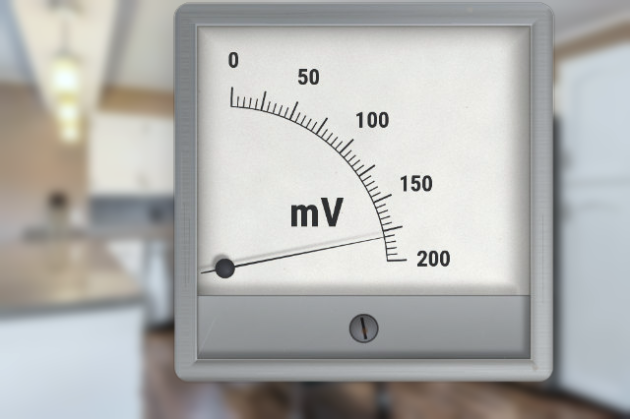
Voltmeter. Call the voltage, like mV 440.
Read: mV 180
